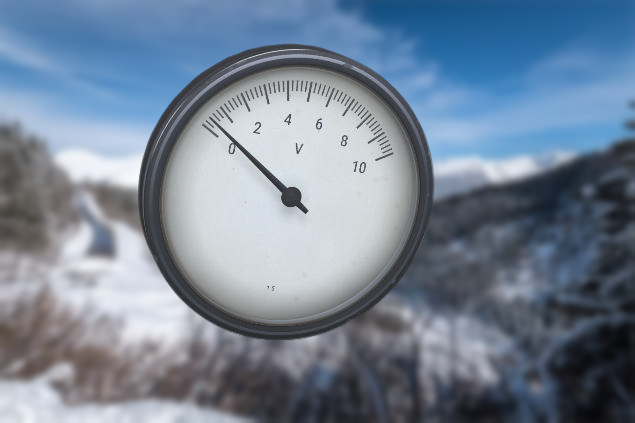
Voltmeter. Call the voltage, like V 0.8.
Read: V 0.4
